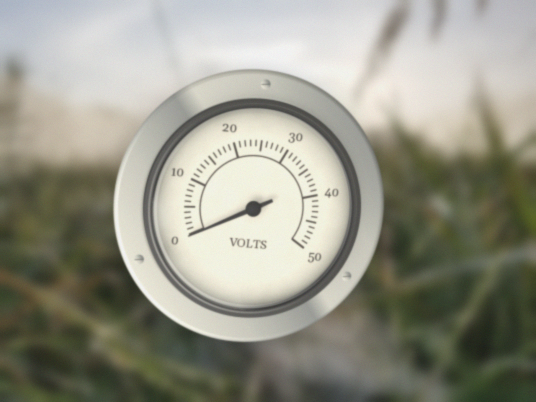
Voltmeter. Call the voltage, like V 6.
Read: V 0
